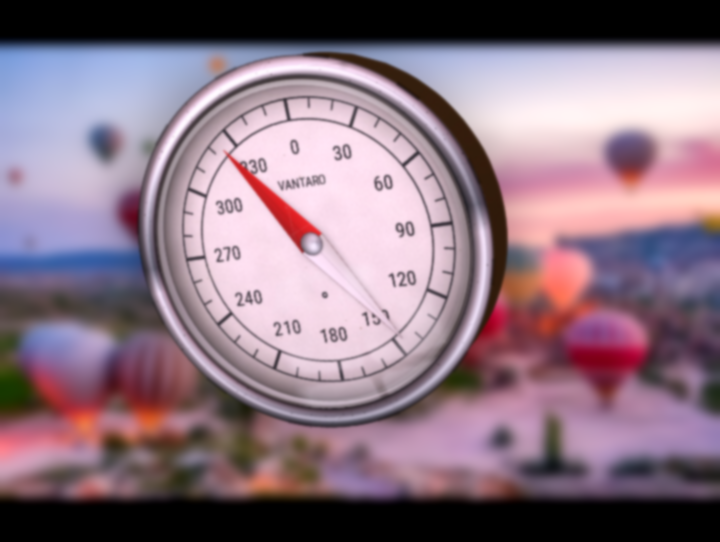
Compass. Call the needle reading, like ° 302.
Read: ° 325
